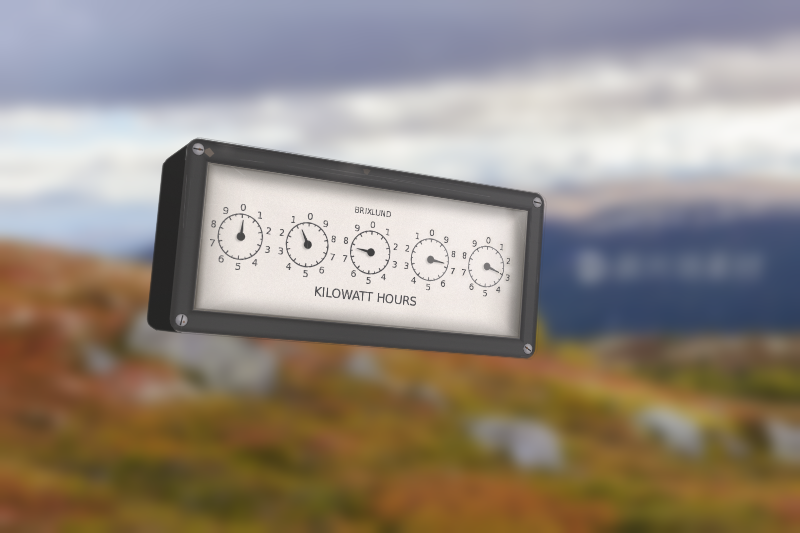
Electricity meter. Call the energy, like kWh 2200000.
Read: kWh 773
